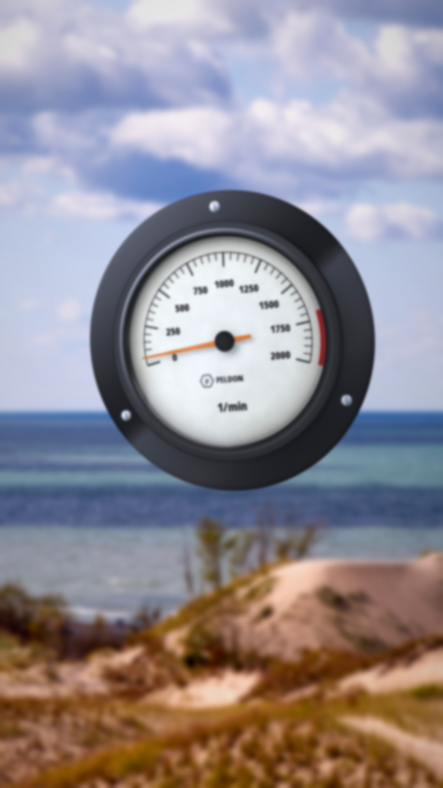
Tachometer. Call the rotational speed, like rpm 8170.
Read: rpm 50
